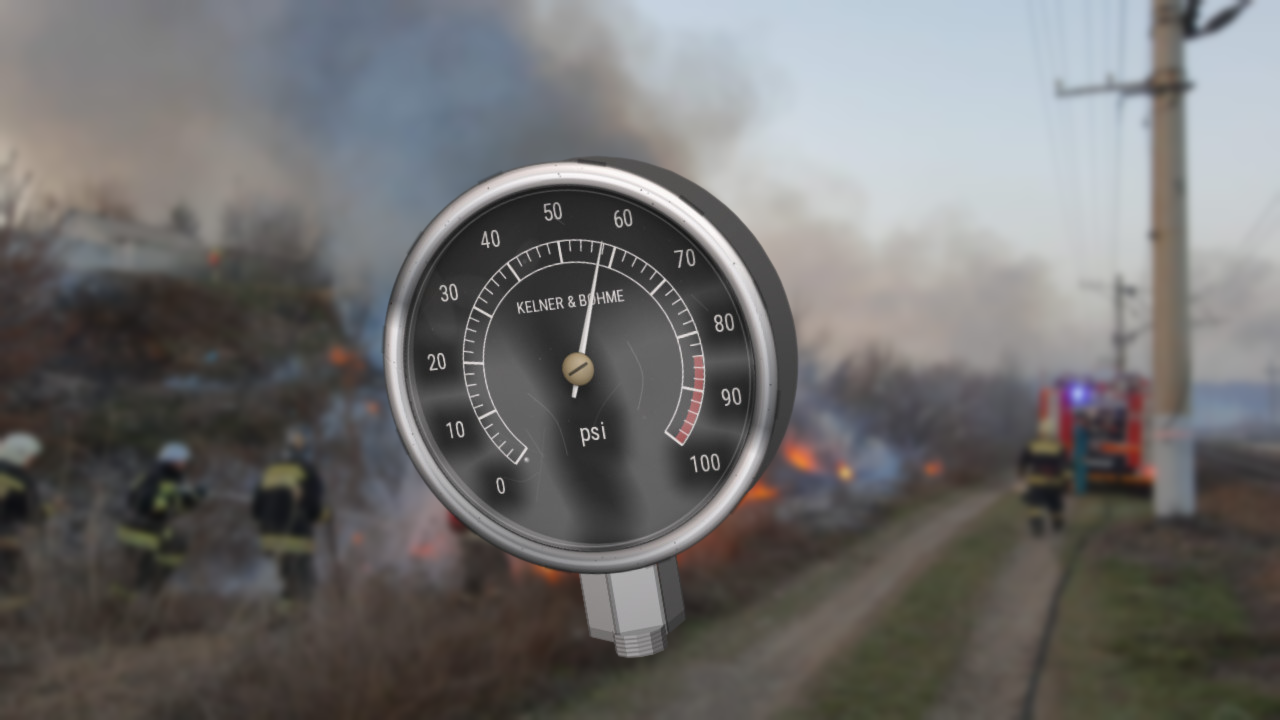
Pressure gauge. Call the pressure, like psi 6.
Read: psi 58
